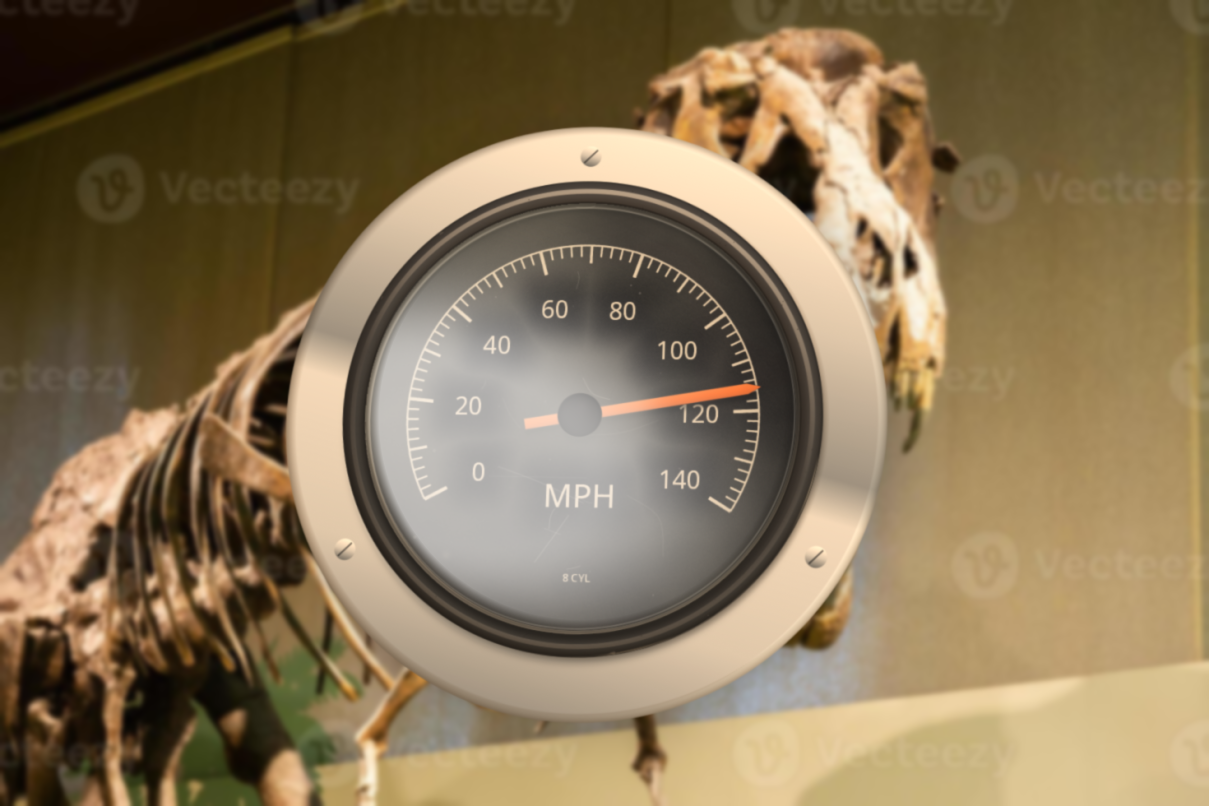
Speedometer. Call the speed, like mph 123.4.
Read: mph 116
